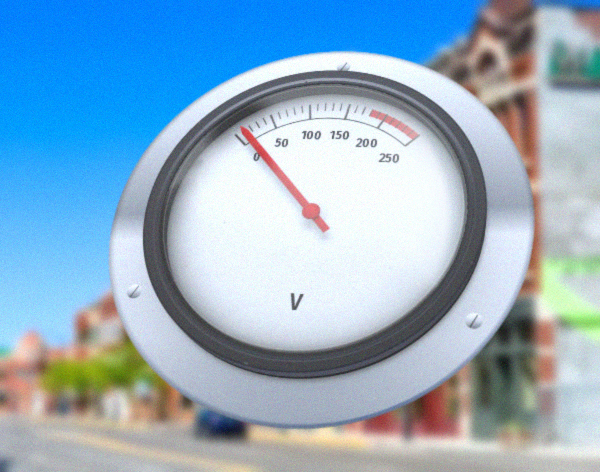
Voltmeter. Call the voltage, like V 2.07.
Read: V 10
